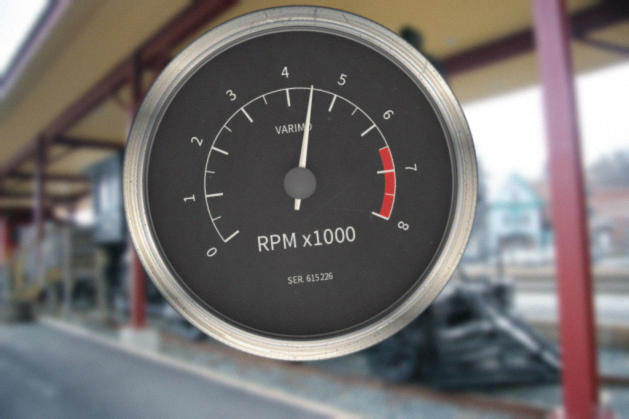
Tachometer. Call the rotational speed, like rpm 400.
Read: rpm 4500
